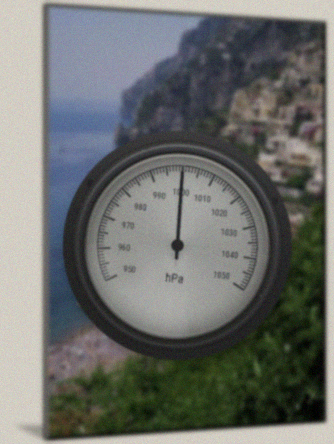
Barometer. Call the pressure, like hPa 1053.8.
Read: hPa 1000
